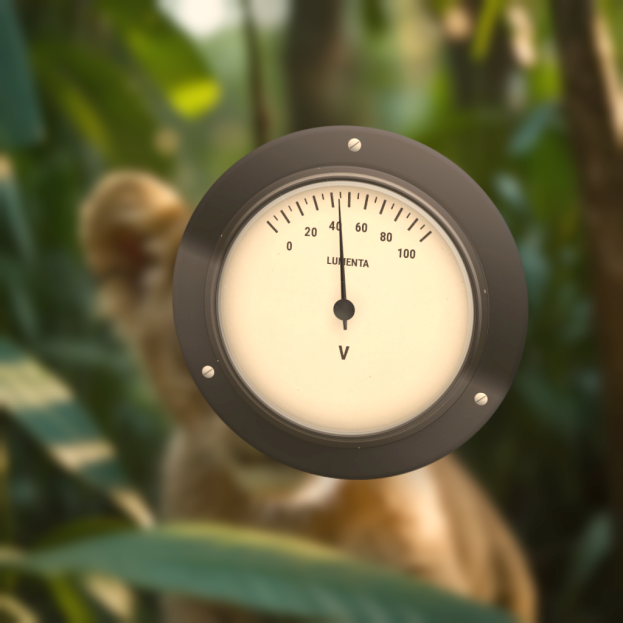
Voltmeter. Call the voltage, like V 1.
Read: V 45
